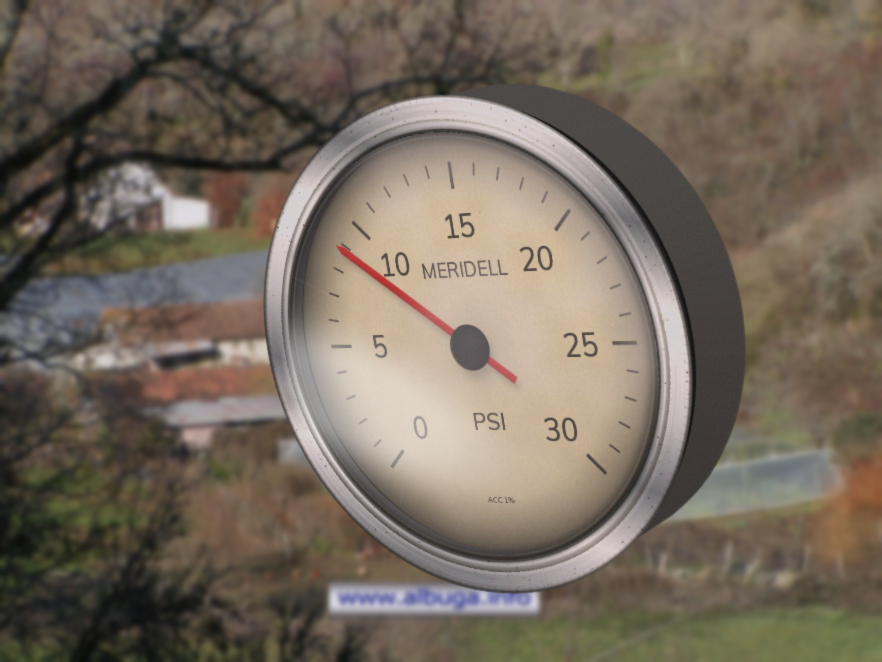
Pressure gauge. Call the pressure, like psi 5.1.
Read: psi 9
